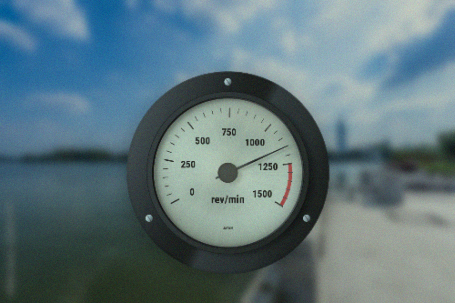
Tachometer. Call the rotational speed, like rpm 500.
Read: rpm 1150
